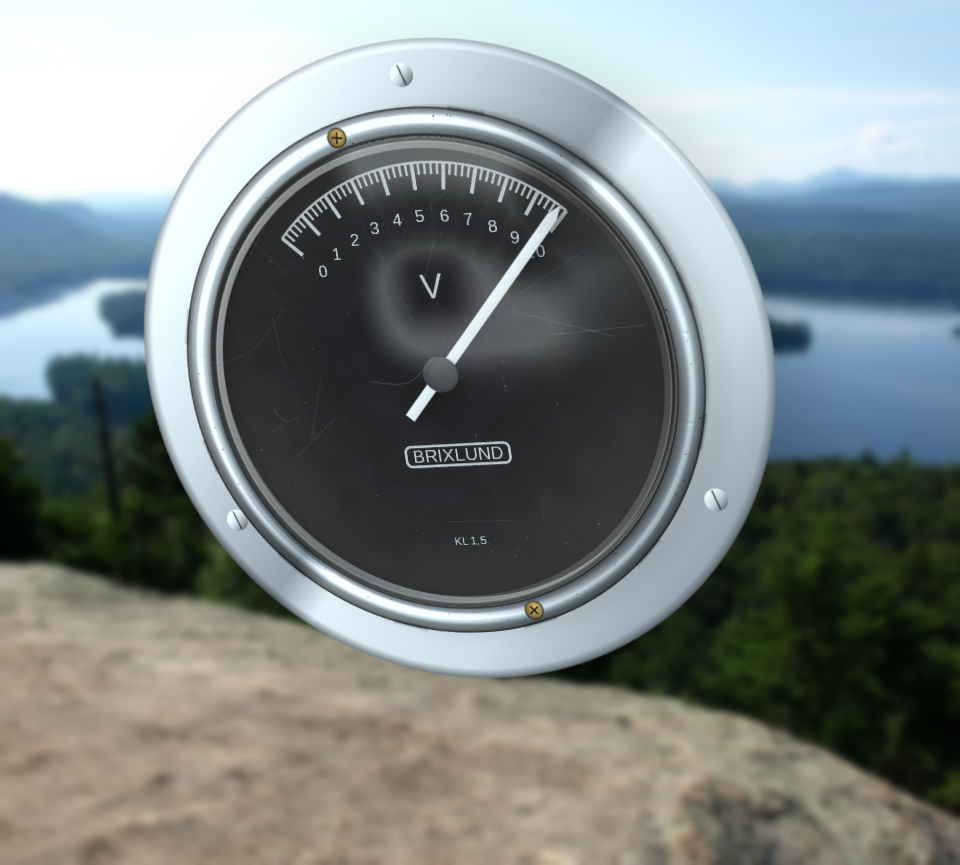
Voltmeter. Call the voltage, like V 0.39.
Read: V 9.8
